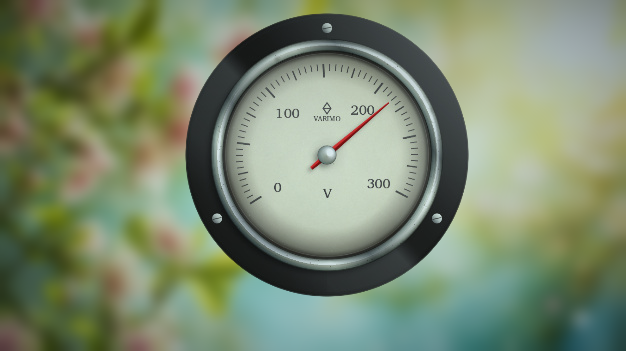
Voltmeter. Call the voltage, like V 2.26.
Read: V 215
